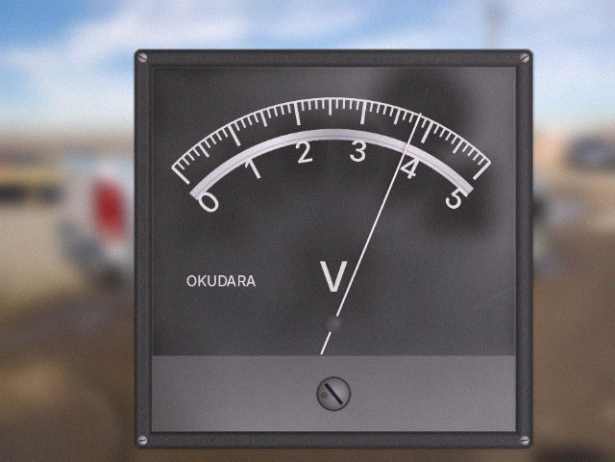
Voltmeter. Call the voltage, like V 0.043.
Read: V 3.8
